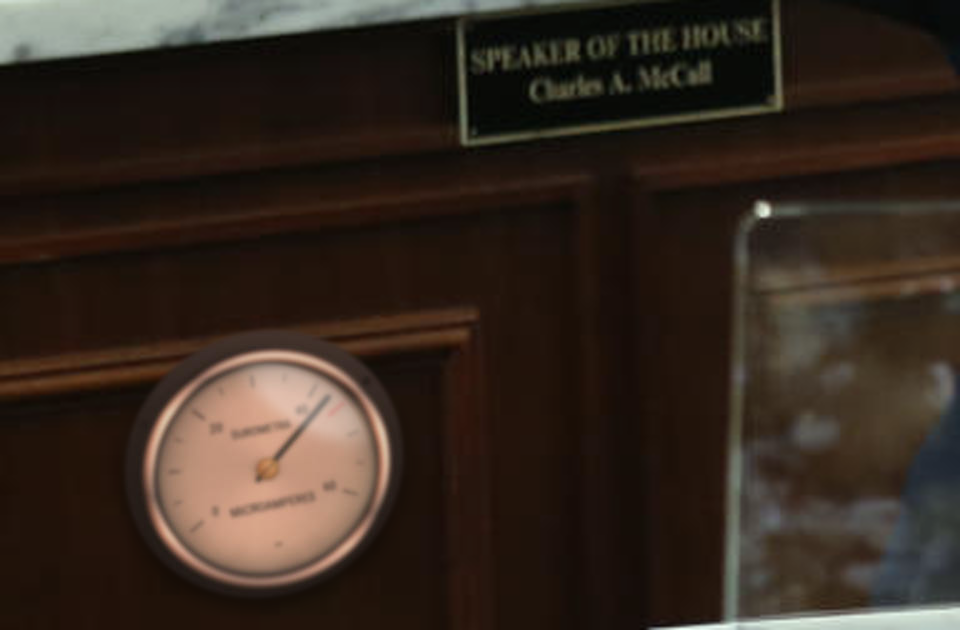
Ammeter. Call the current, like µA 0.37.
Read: µA 42.5
